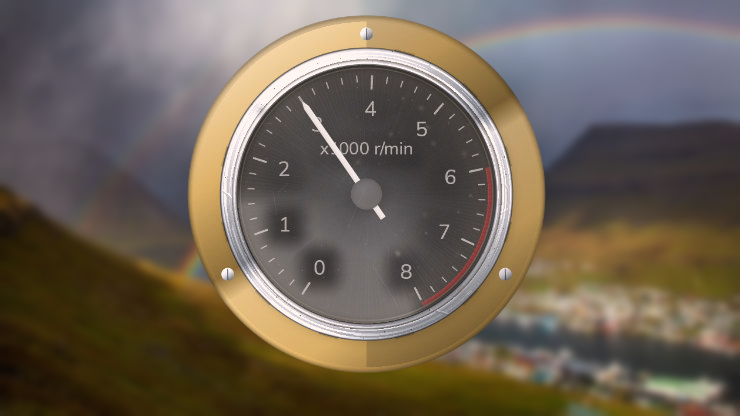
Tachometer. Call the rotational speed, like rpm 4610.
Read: rpm 3000
